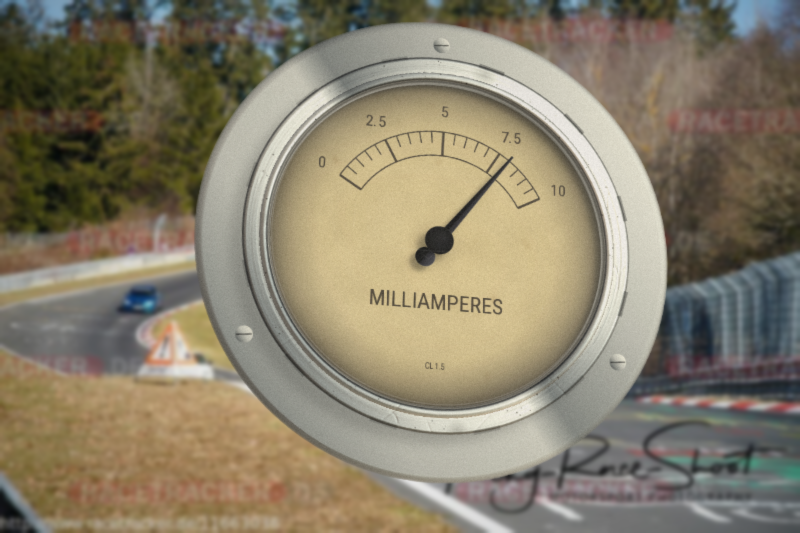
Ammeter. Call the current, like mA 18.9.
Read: mA 8
